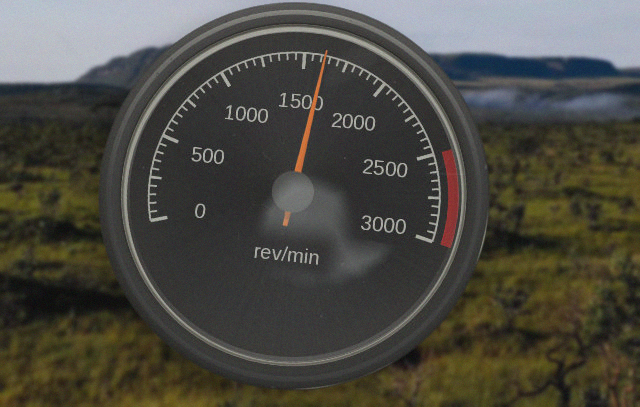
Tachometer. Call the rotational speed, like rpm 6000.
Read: rpm 1625
